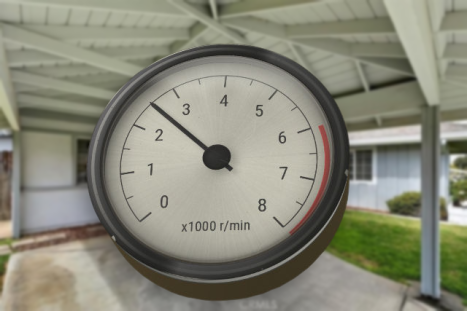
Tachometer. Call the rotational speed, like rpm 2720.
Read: rpm 2500
